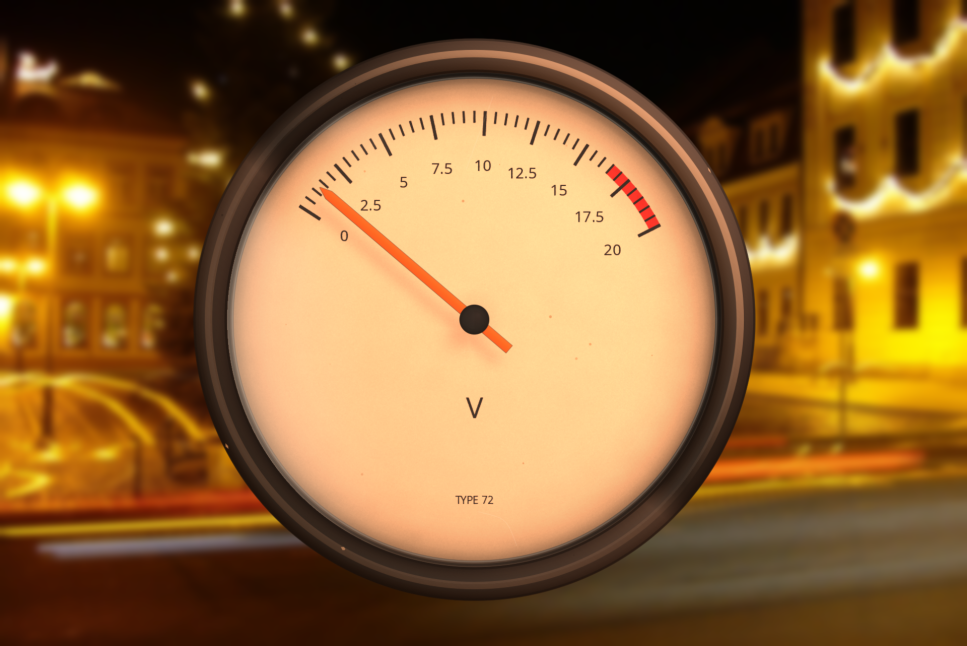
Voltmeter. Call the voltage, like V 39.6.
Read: V 1.25
